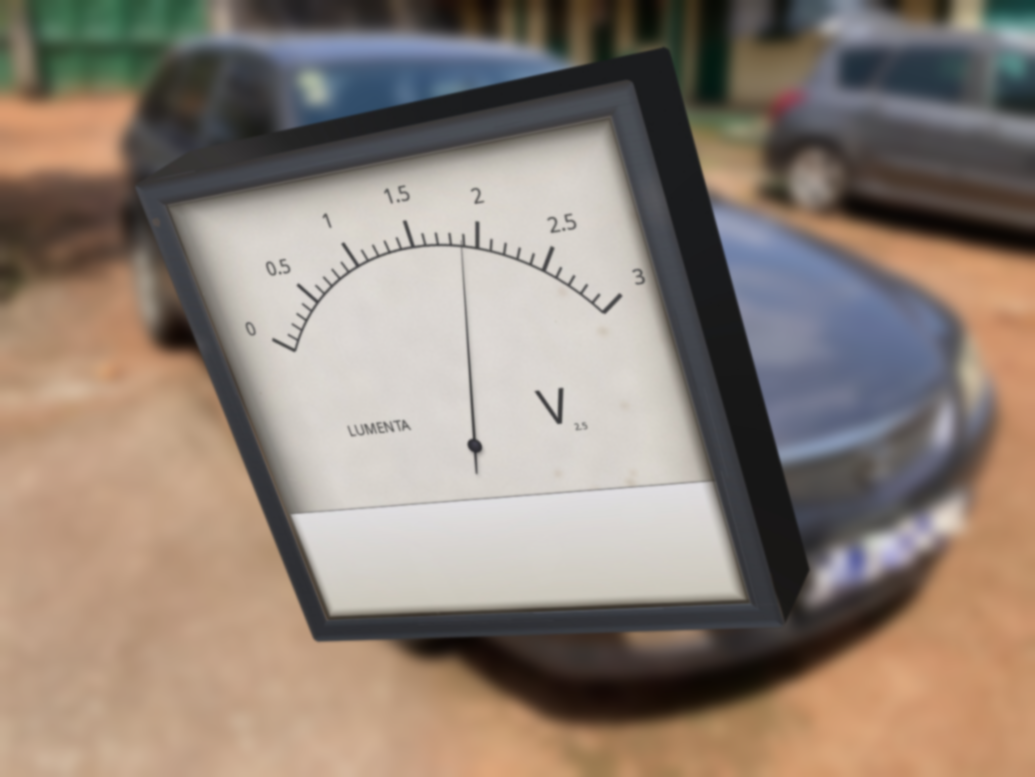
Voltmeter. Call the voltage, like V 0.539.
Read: V 1.9
